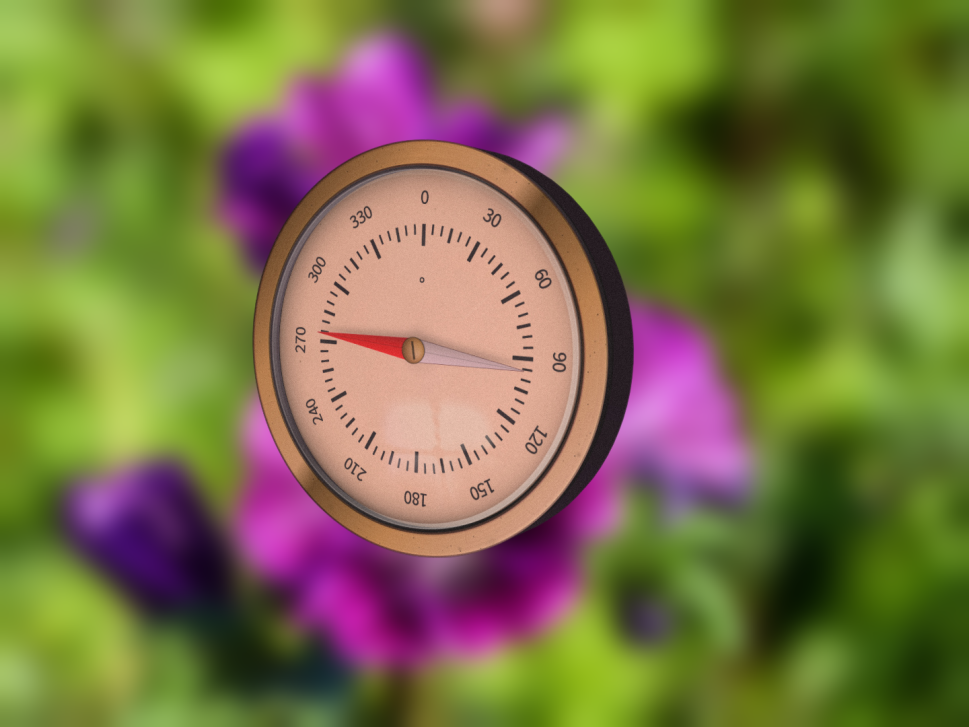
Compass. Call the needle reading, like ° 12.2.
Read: ° 275
